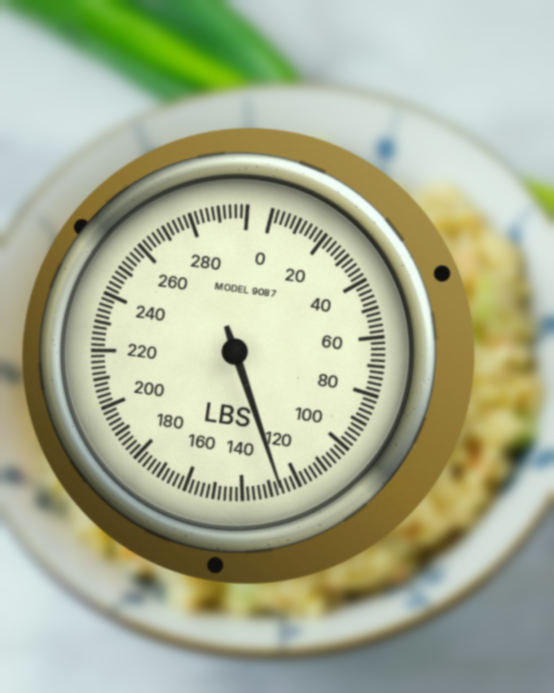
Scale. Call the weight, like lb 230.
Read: lb 126
